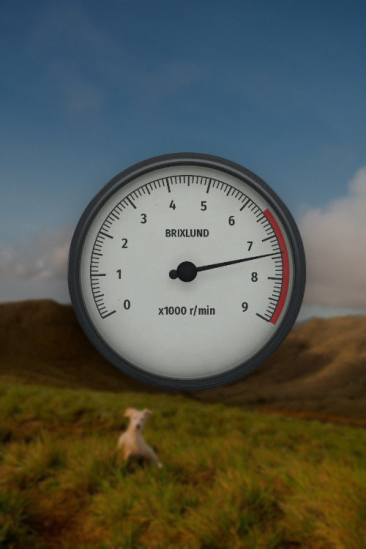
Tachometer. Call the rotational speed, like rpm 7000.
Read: rpm 7400
